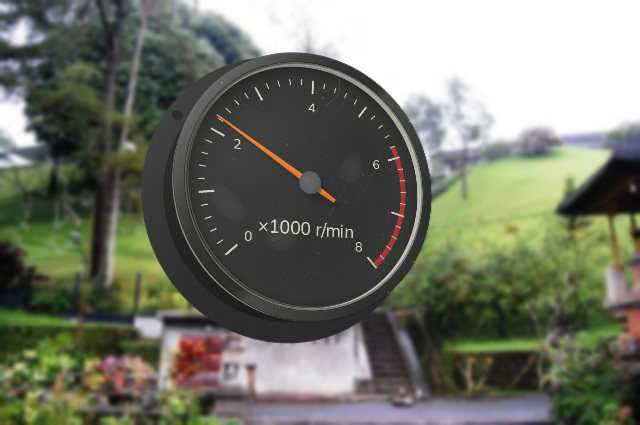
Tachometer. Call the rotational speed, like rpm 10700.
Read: rpm 2200
